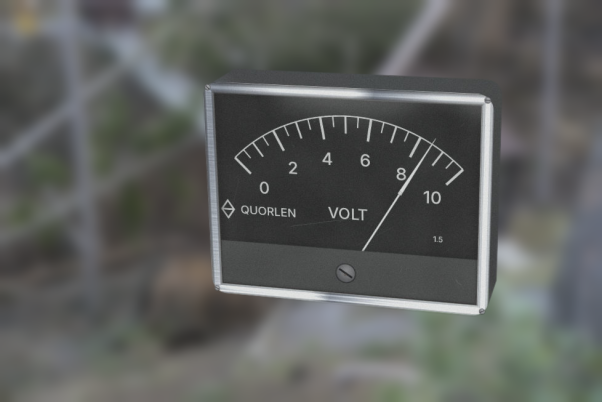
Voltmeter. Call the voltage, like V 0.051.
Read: V 8.5
